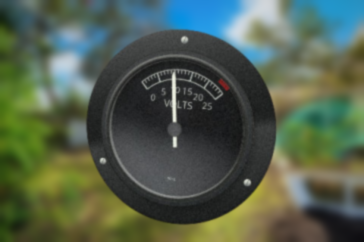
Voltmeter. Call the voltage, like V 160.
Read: V 10
